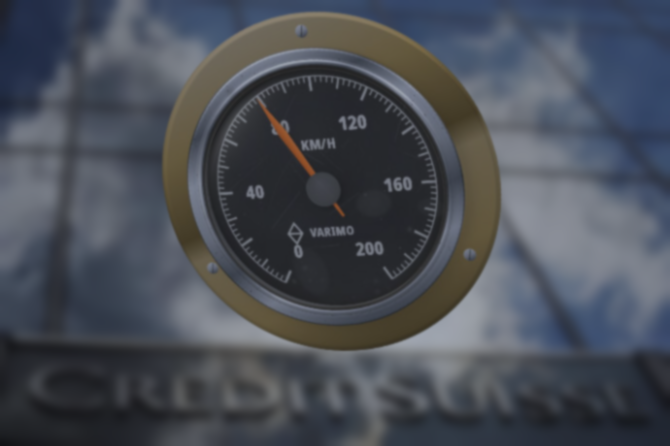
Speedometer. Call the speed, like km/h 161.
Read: km/h 80
